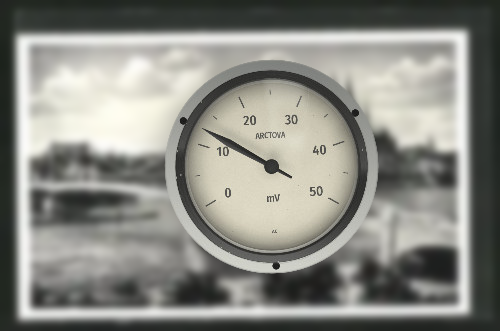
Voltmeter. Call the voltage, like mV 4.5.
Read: mV 12.5
